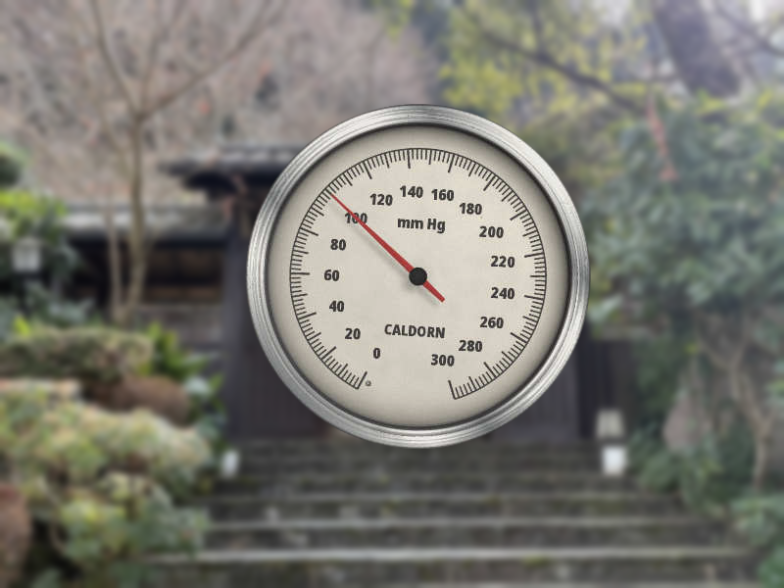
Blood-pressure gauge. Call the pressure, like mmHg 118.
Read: mmHg 100
